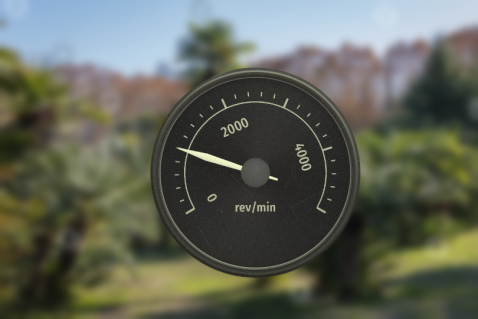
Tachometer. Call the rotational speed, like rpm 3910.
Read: rpm 1000
